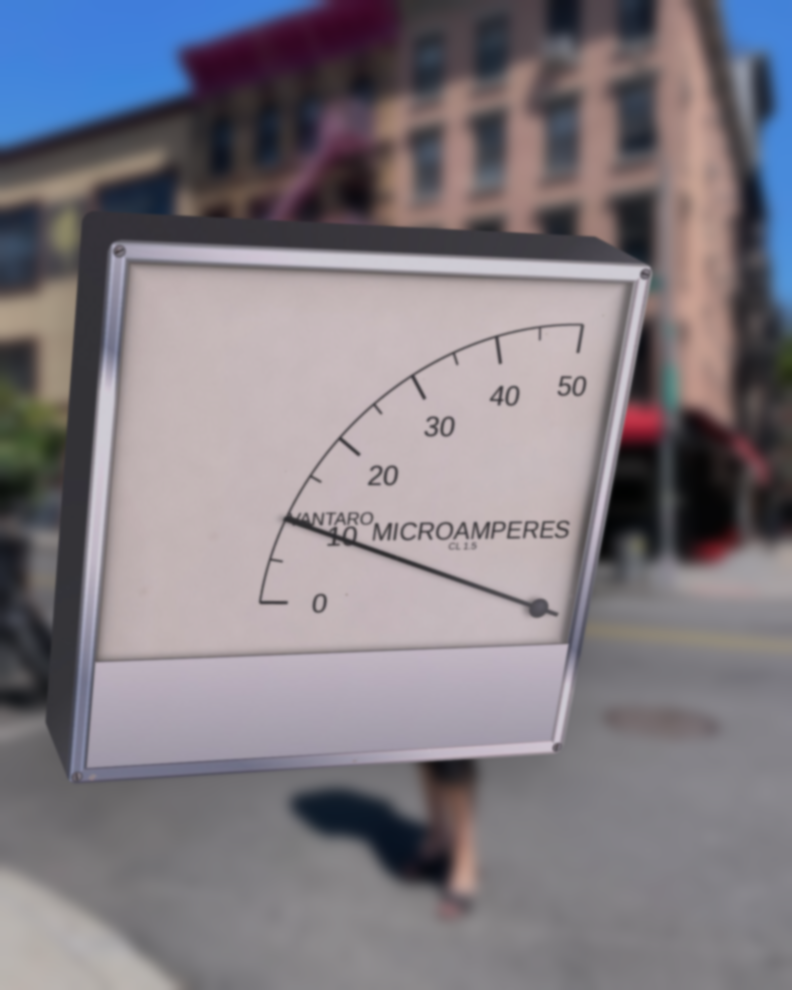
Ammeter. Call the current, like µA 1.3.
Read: µA 10
